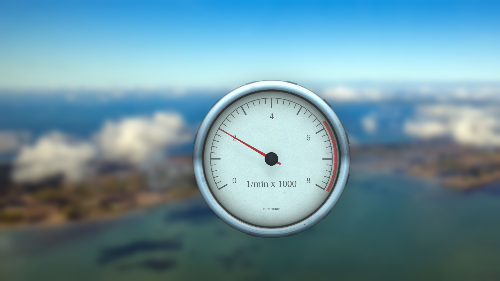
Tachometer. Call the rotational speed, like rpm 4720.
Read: rpm 2000
